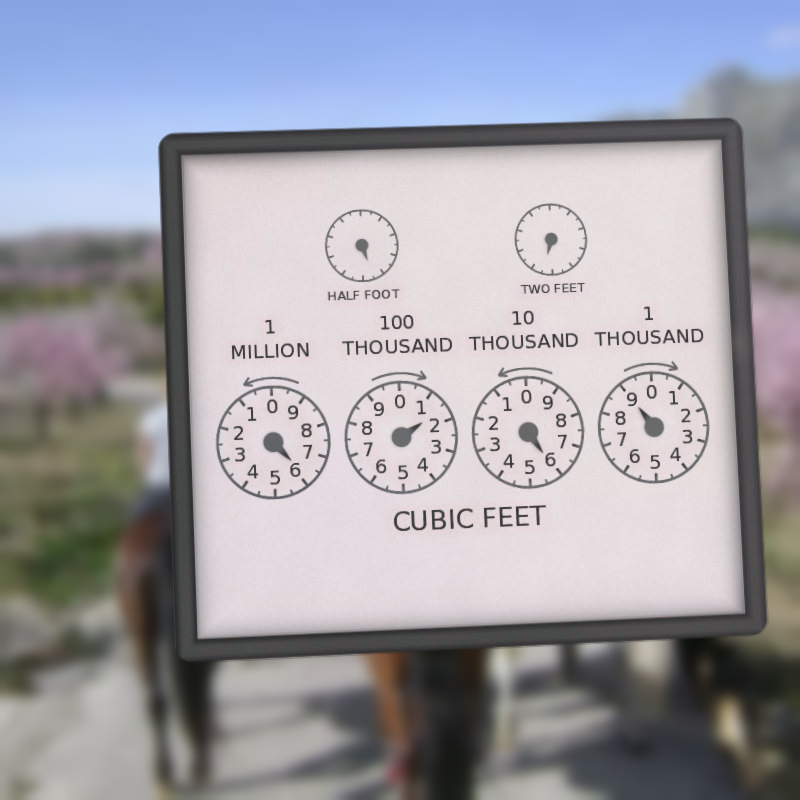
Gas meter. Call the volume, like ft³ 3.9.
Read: ft³ 615900
